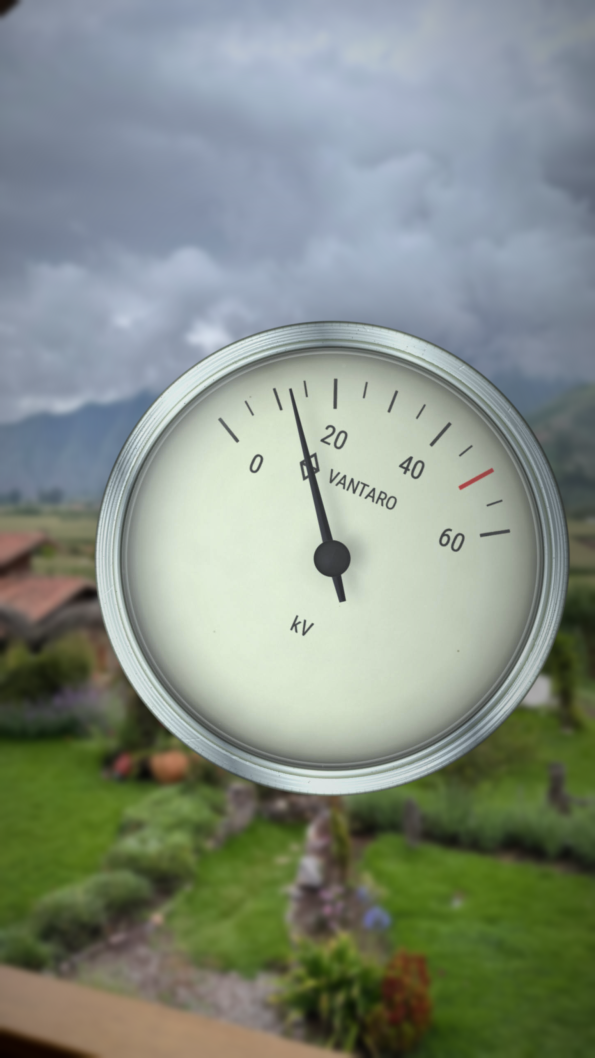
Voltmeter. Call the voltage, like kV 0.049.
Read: kV 12.5
